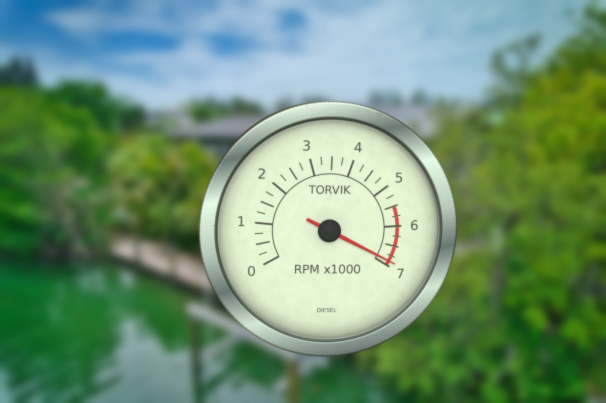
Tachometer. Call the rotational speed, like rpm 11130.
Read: rpm 6875
